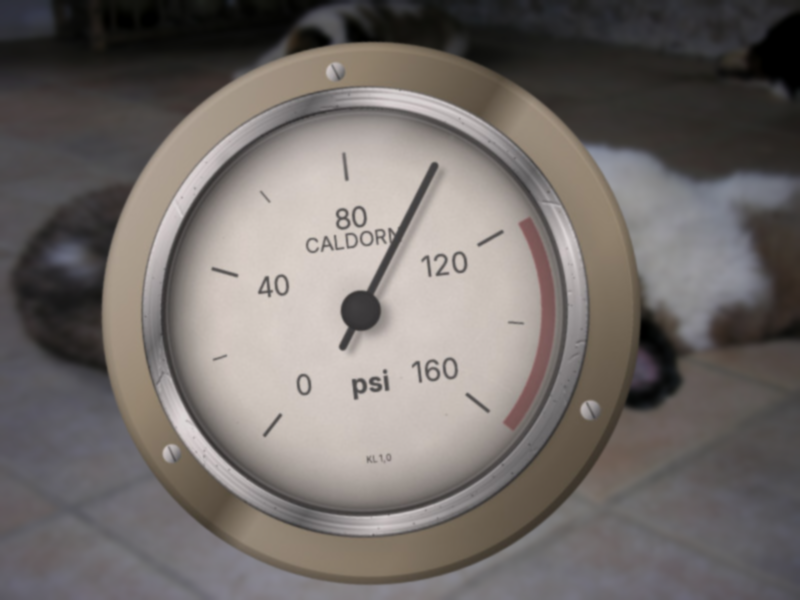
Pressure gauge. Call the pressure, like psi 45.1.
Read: psi 100
